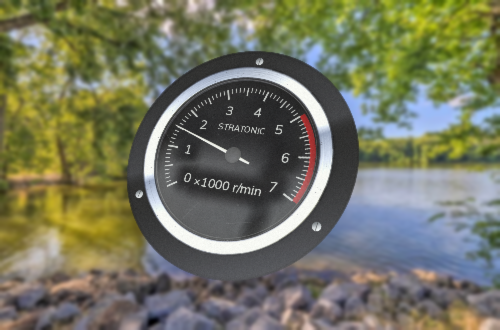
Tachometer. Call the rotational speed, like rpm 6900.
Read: rpm 1500
